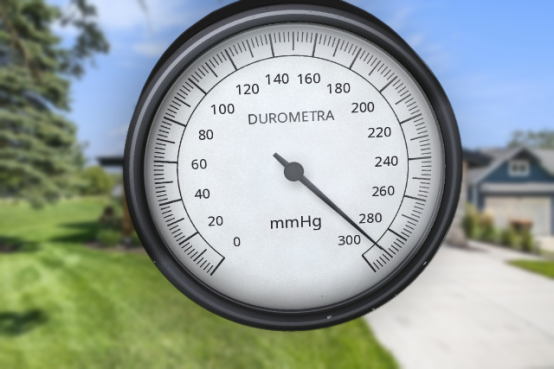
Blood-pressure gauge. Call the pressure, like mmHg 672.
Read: mmHg 290
